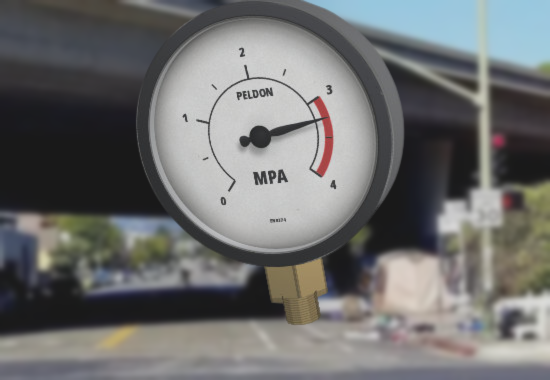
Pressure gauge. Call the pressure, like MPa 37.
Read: MPa 3.25
